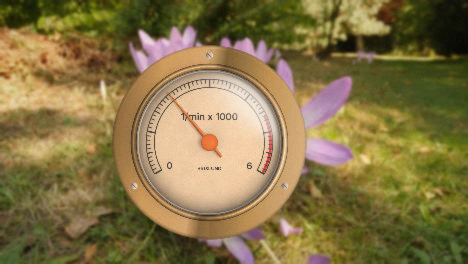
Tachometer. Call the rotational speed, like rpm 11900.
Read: rpm 2000
